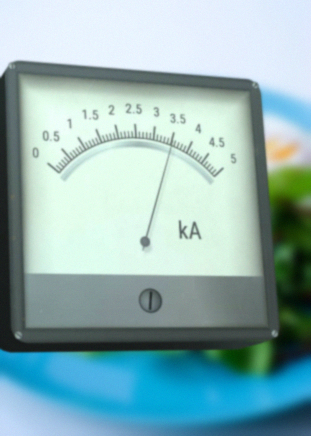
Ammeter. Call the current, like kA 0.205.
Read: kA 3.5
